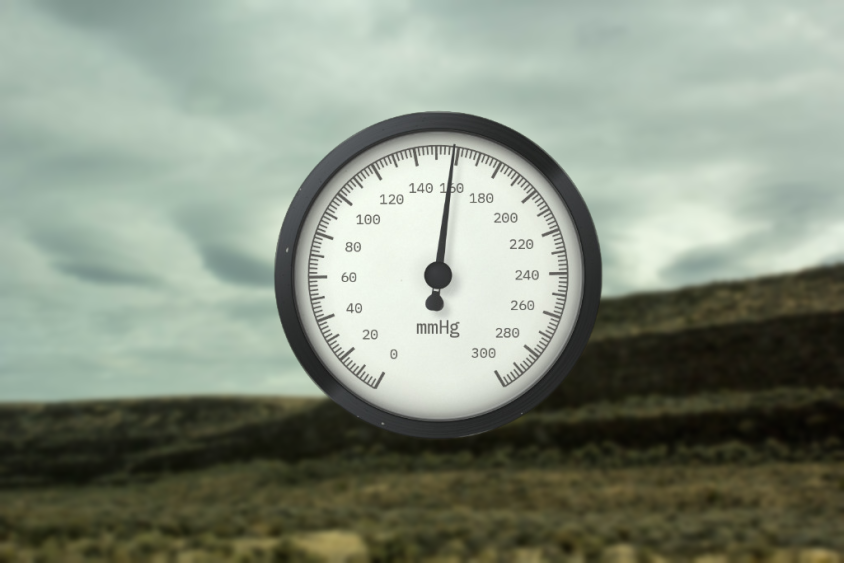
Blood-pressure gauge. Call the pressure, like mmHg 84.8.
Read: mmHg 158
